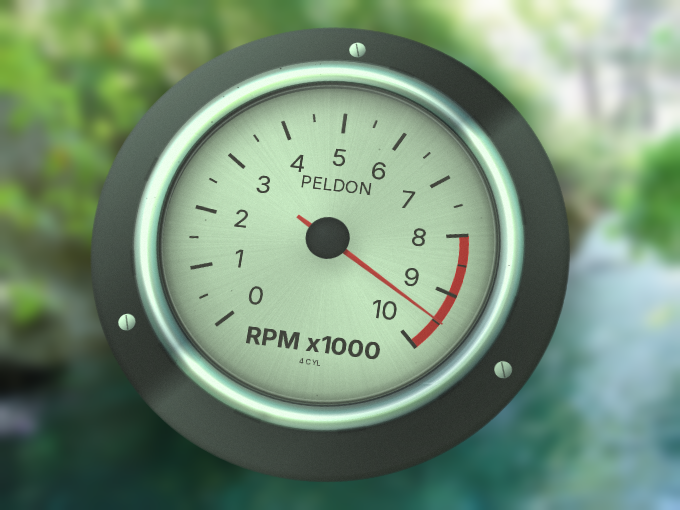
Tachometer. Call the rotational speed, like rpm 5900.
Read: rpm 9500
